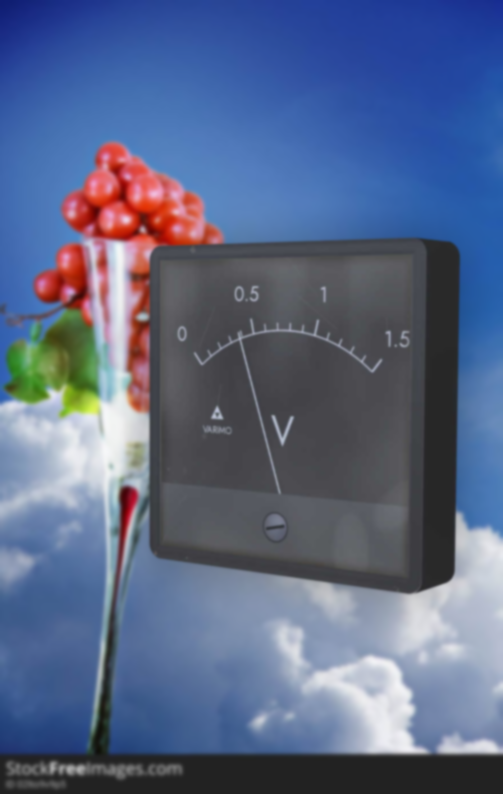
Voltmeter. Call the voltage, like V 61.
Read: V 0.4
